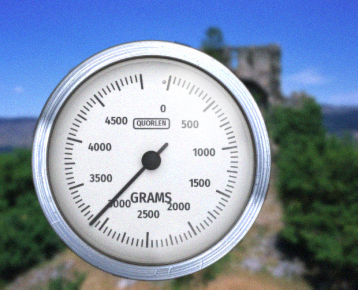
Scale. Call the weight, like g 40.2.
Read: g 3100
